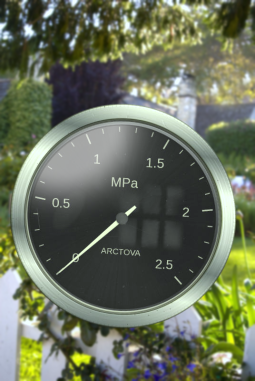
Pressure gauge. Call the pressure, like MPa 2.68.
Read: MPa 0
